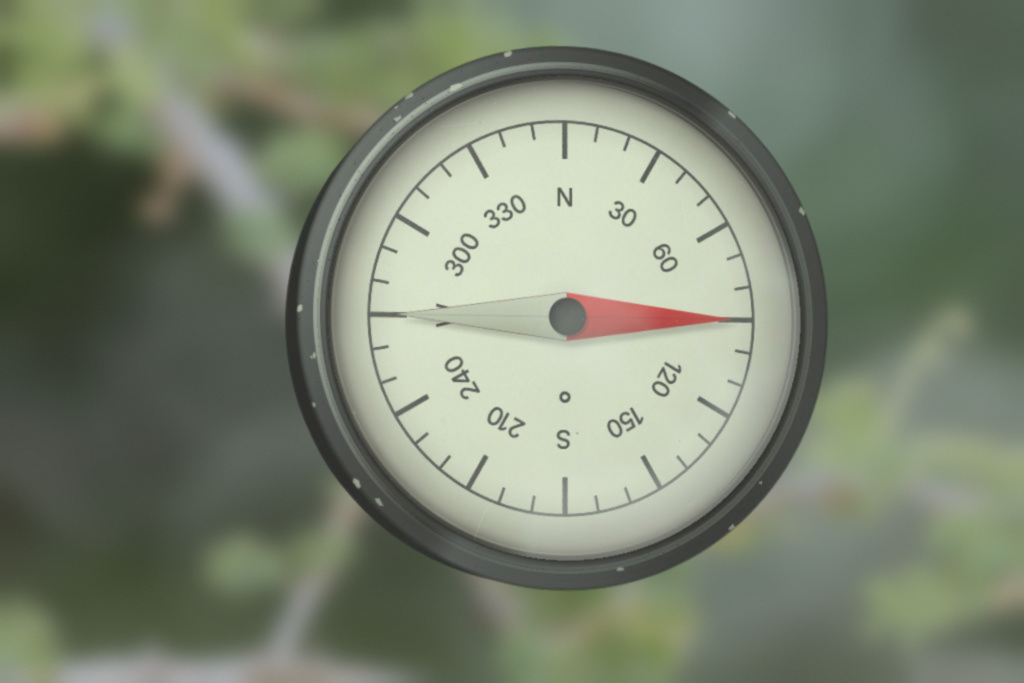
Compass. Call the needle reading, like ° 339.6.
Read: ° 90
